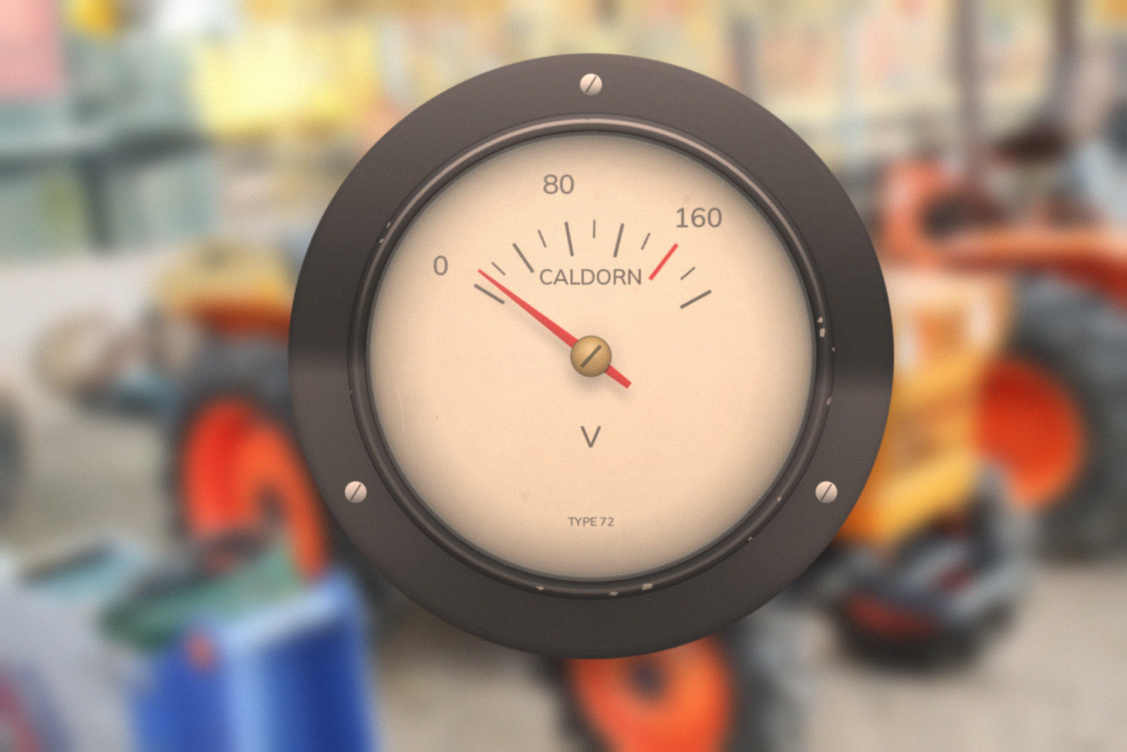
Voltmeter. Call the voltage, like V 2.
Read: V 10
